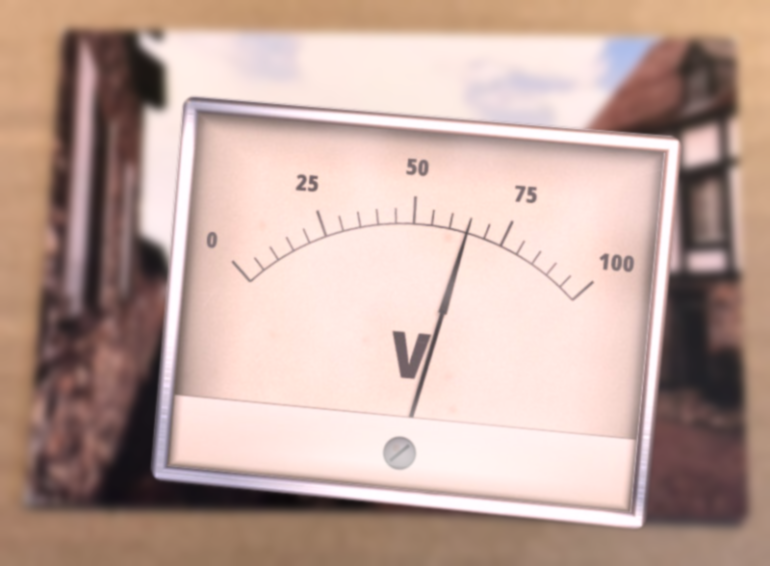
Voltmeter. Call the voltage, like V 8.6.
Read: V 65
